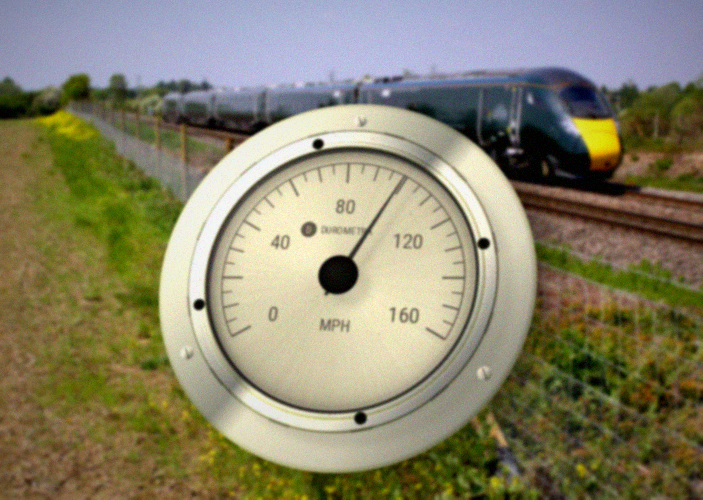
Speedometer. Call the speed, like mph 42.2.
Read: mph 100
